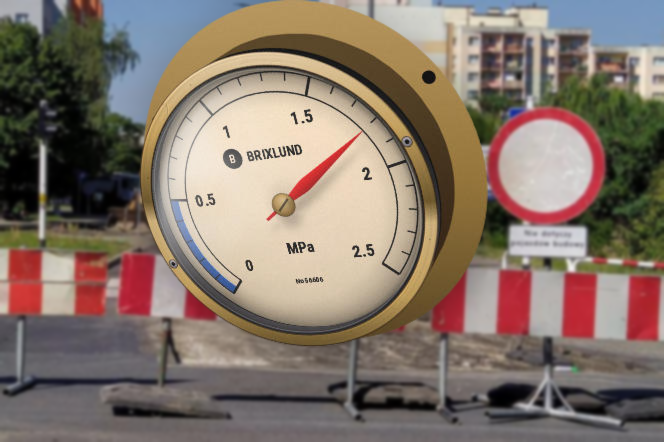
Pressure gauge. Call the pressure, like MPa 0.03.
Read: MPa 1.8
